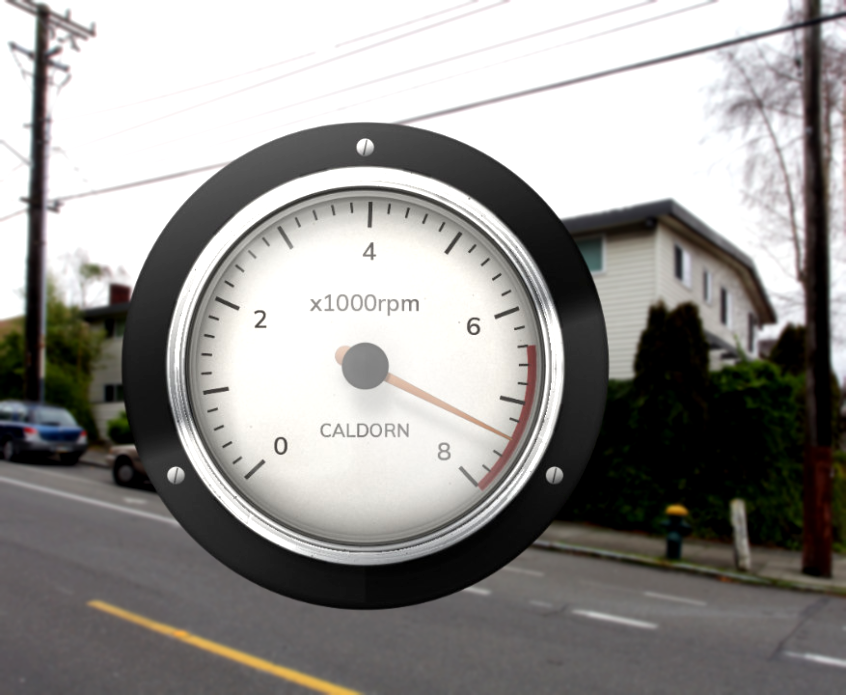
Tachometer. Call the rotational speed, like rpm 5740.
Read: rpm 7400
